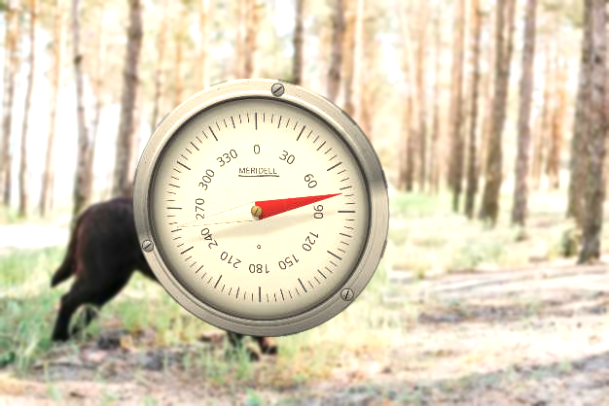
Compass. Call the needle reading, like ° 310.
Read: ° 77.5
